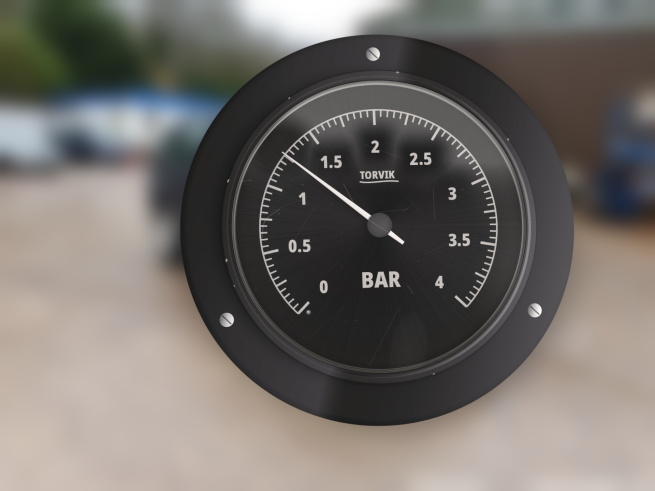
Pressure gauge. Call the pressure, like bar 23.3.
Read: bar 1.25
